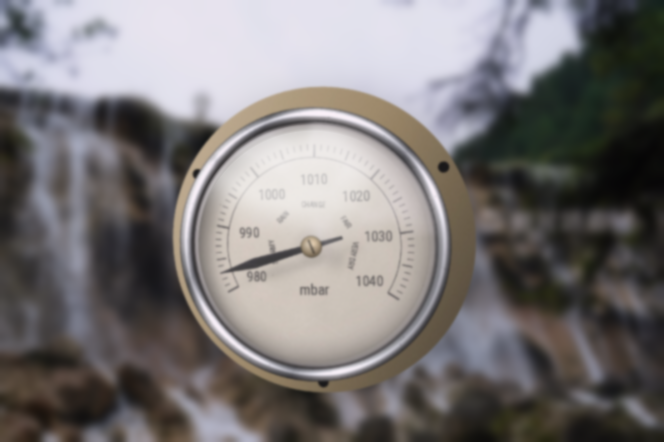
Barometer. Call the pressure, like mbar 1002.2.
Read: mbar 983
